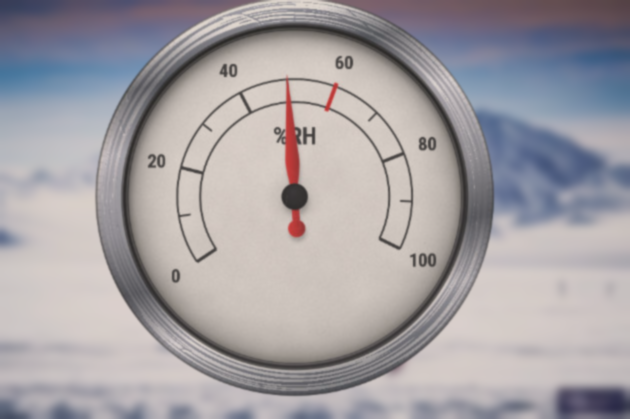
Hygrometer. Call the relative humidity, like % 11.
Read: % 50
